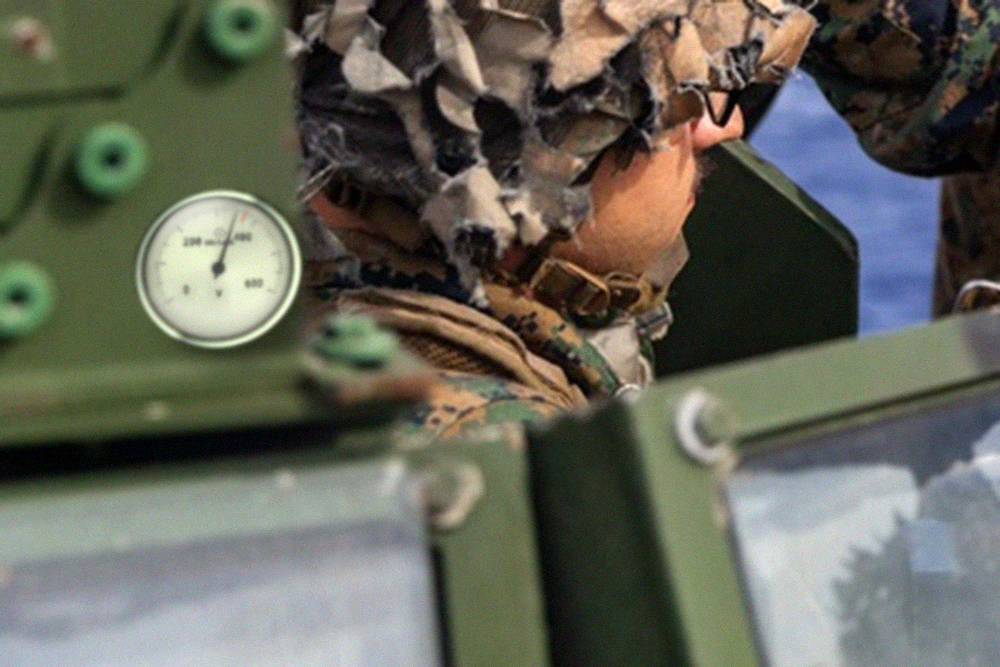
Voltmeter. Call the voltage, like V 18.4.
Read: V 350
